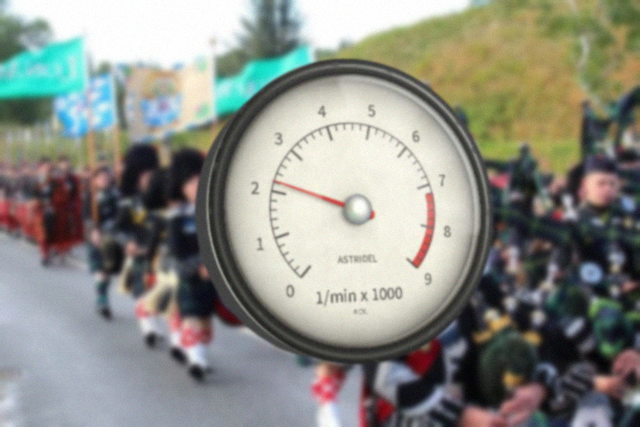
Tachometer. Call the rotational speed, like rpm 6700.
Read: rpm 2200
